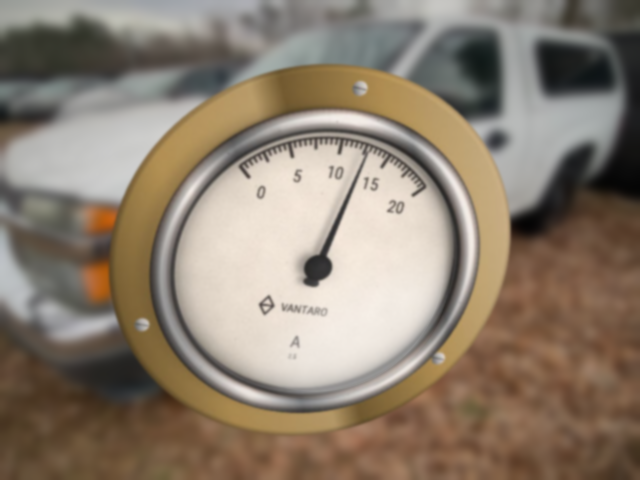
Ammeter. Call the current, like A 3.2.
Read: A 12.5
